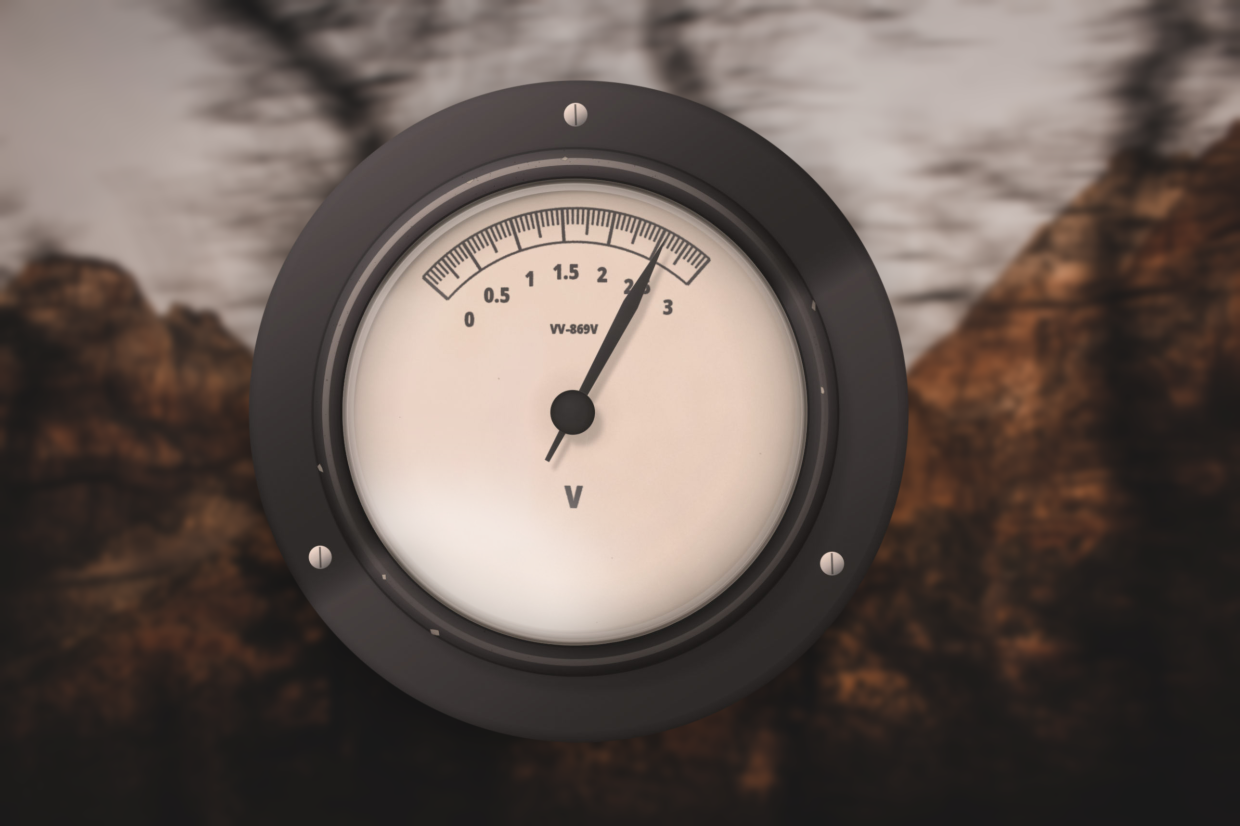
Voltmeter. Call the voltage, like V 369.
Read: V 2.55
